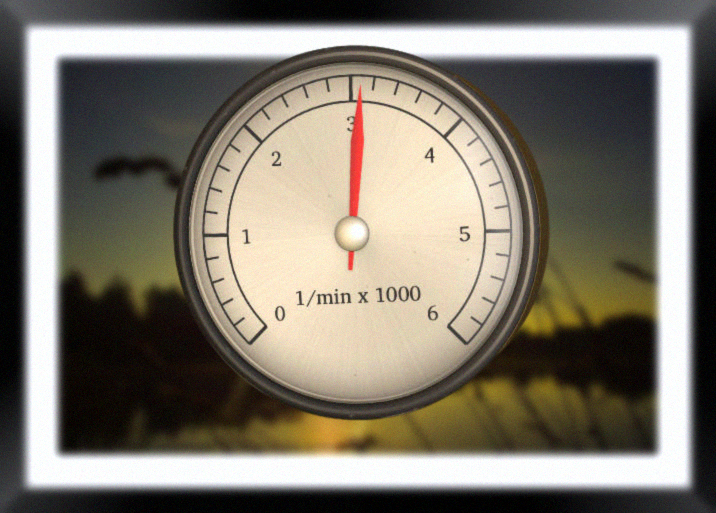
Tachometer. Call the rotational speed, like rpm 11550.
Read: rpm 3100
